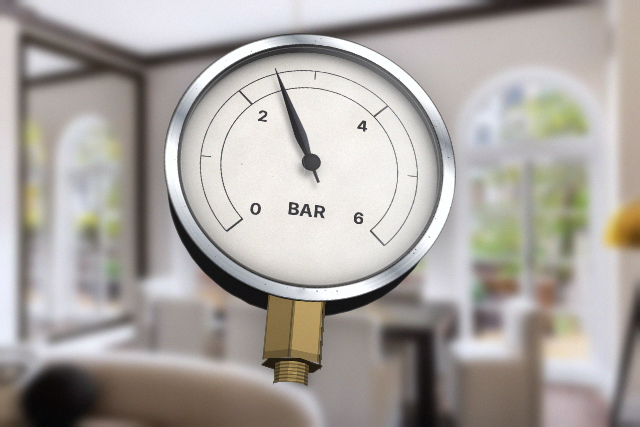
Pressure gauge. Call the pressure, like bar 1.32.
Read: bar 2.5
